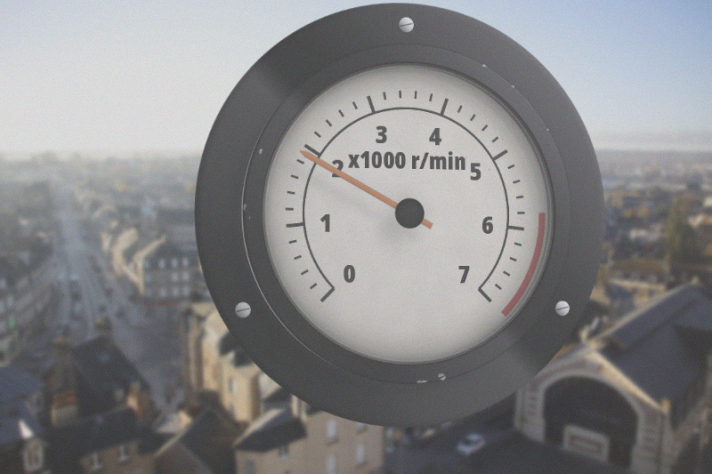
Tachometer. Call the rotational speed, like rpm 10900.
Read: rpm 1900
